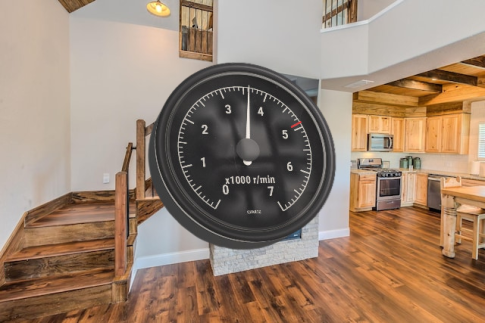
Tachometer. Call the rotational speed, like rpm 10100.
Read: rpm 3600
